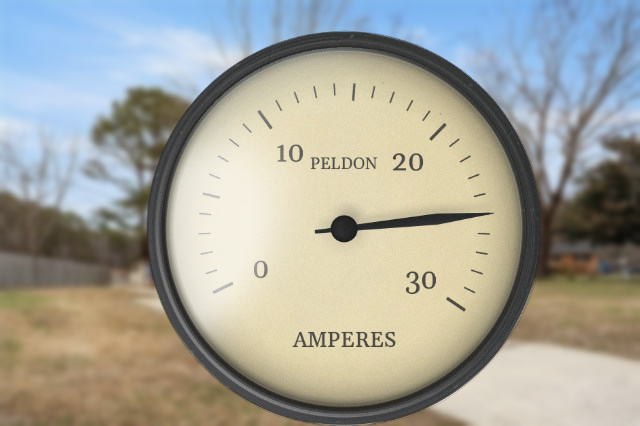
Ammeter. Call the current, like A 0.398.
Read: A 25
